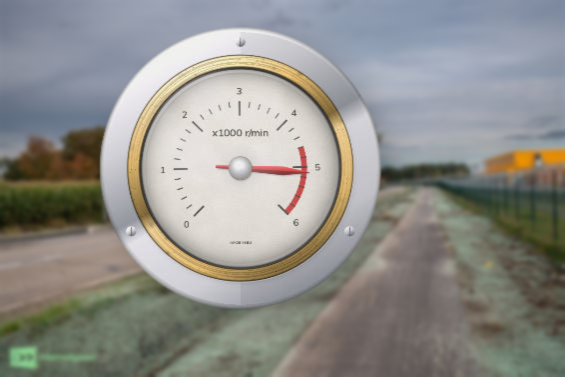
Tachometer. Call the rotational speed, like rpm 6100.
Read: rpm 5100
